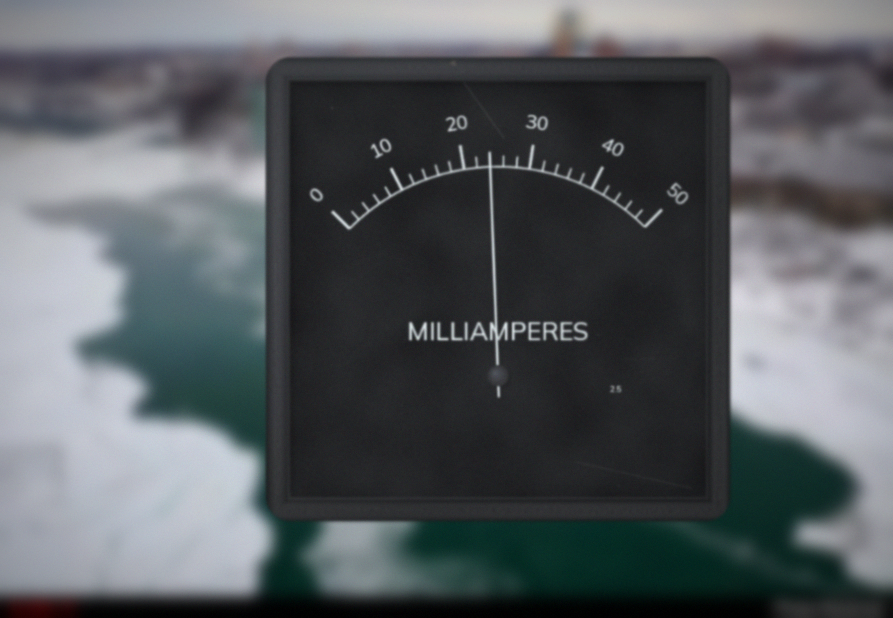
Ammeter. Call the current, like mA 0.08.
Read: mA 24
